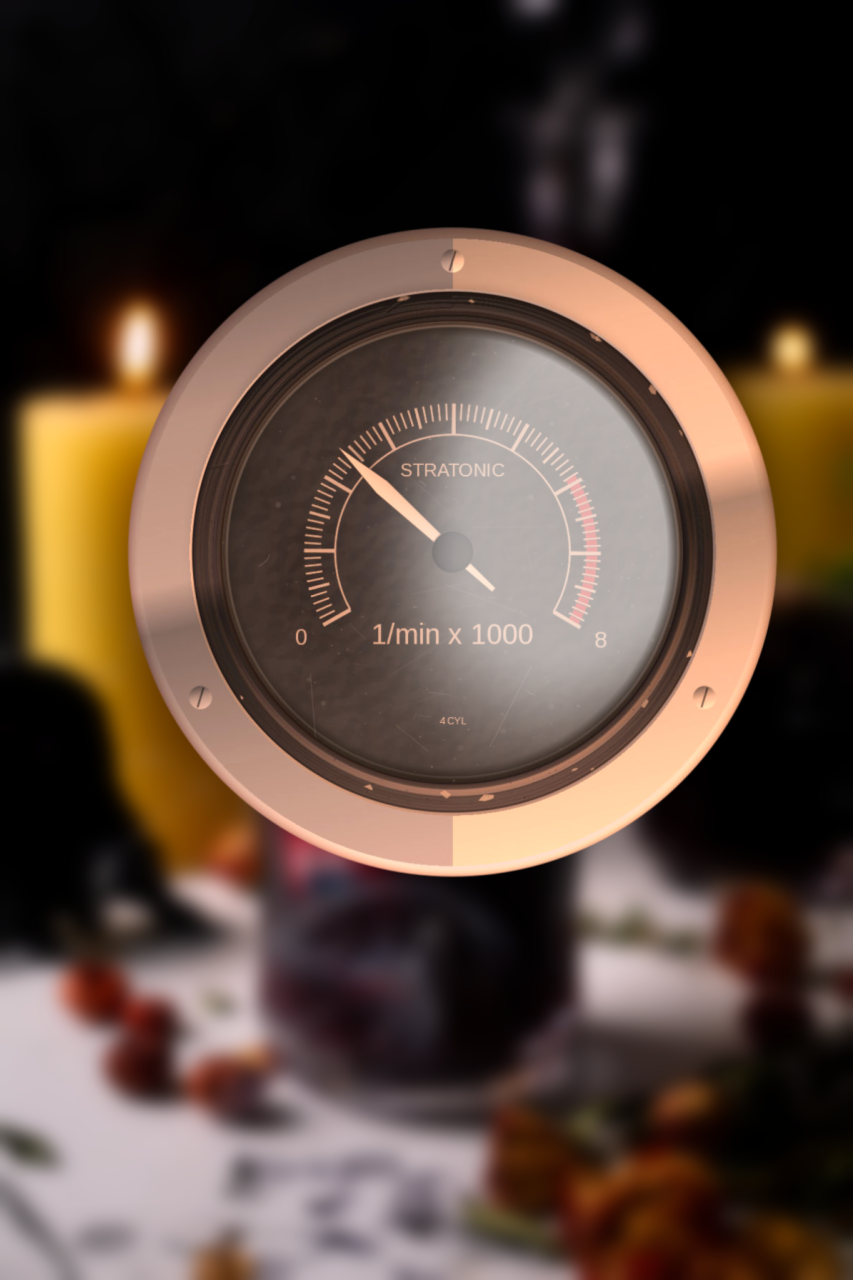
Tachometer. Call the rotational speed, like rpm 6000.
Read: rpm 2400
